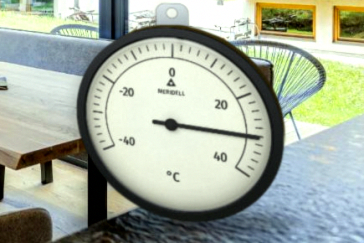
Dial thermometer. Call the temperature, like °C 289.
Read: °C 30
